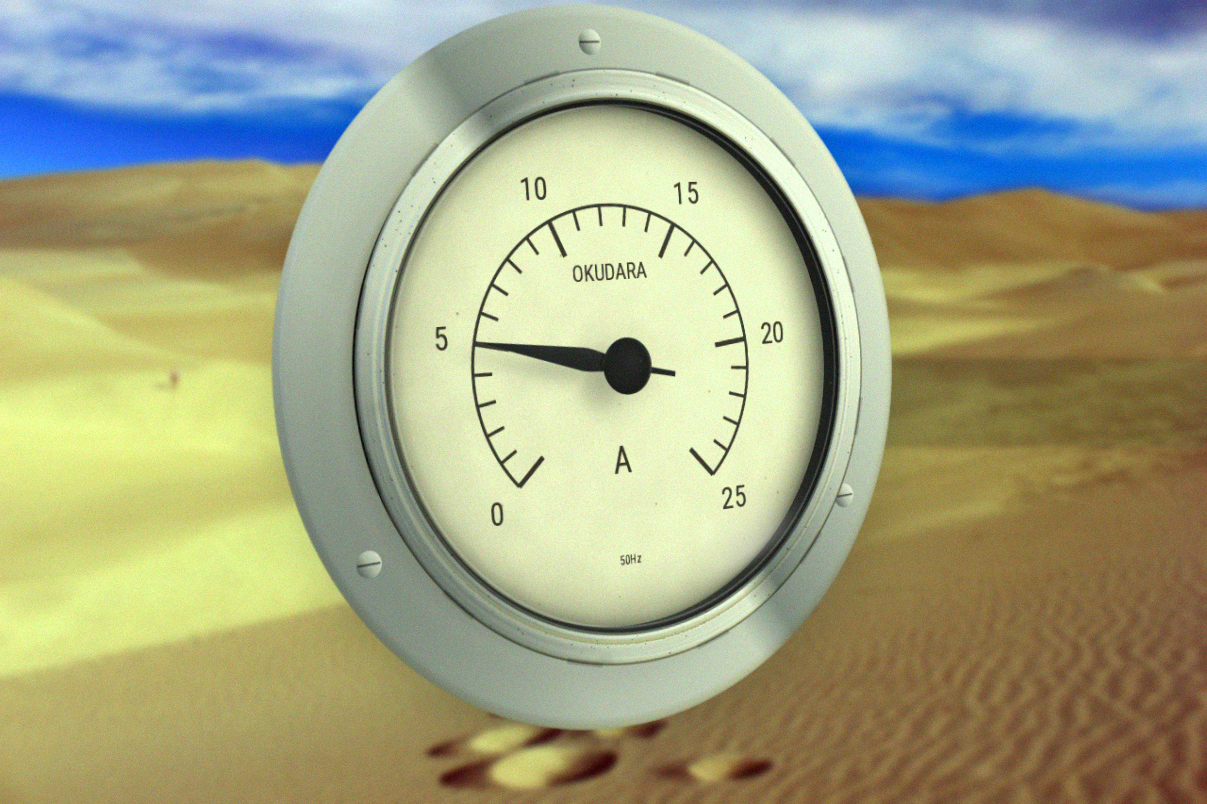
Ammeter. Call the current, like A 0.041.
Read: A 5
